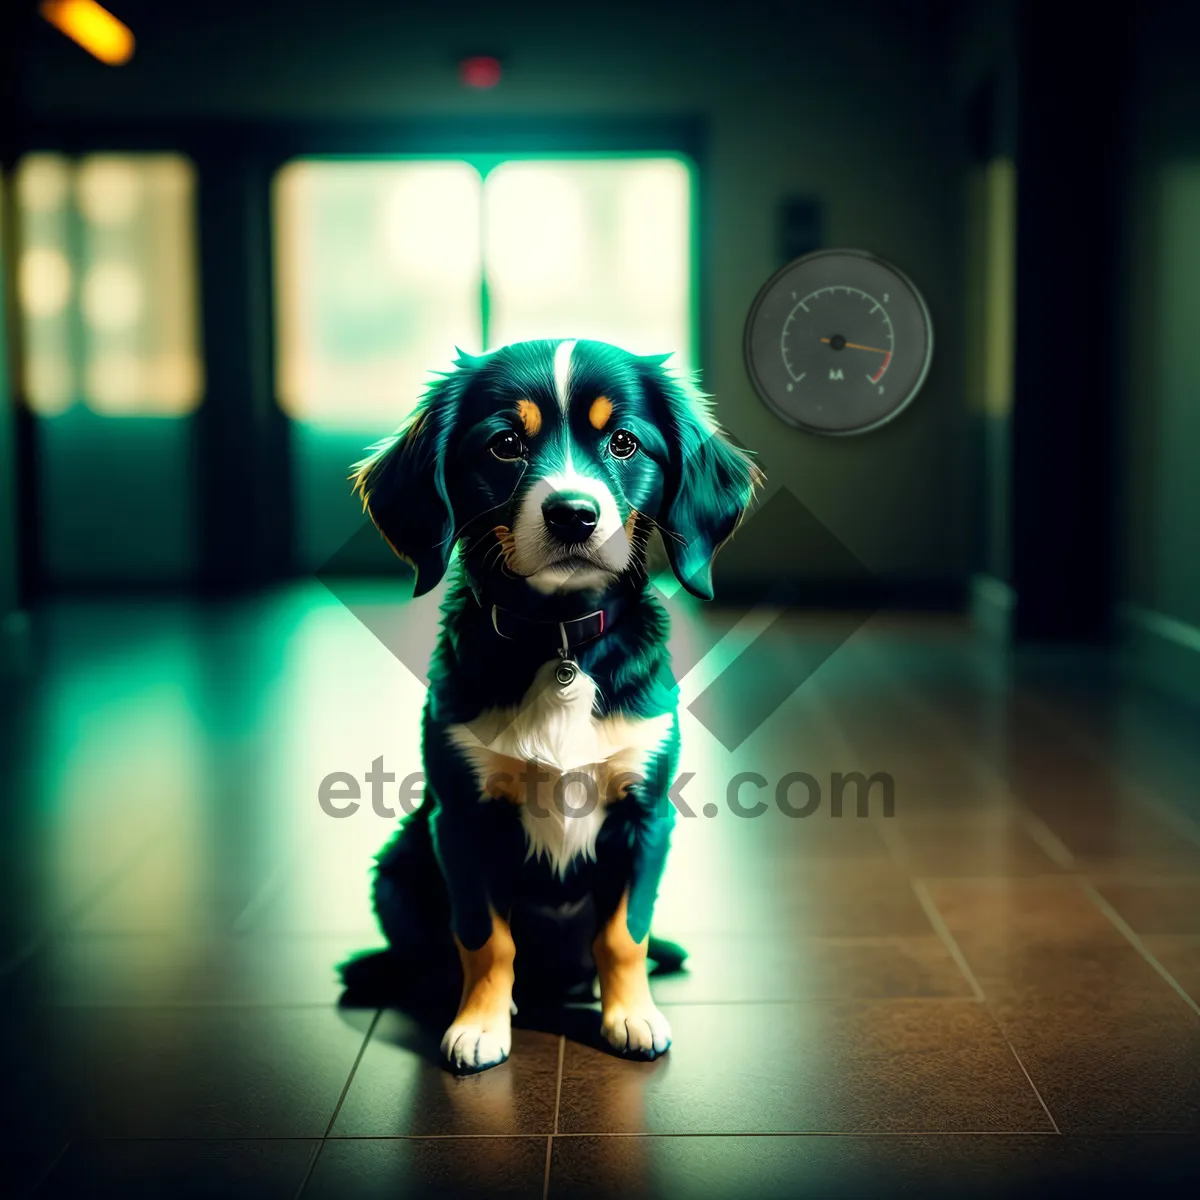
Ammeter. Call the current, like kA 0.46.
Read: kA 2.6
